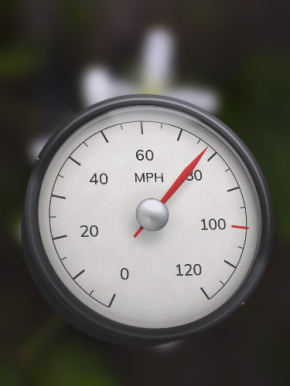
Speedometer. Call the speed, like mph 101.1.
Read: mph 77.5
